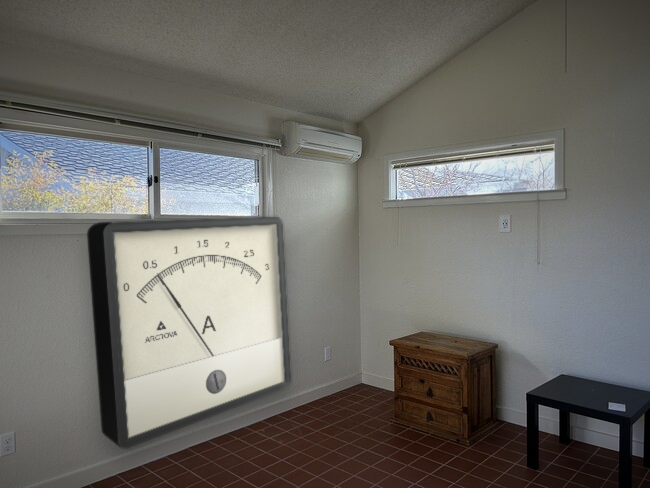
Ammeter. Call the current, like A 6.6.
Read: A 0.5
